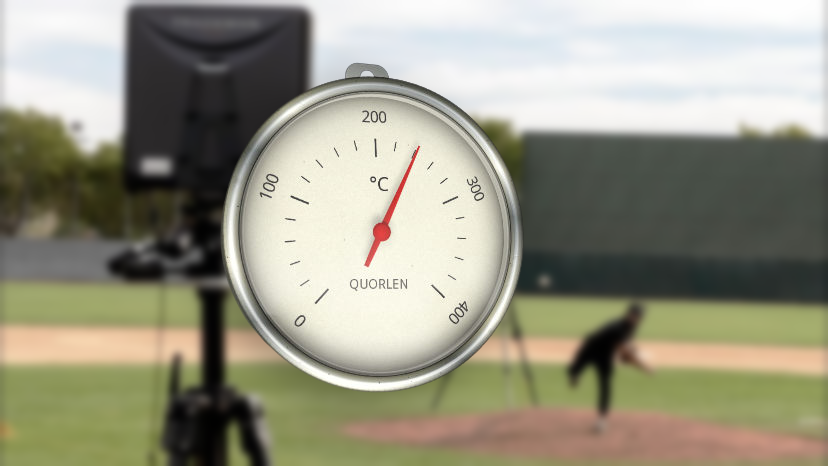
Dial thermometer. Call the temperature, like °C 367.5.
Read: °C 240
